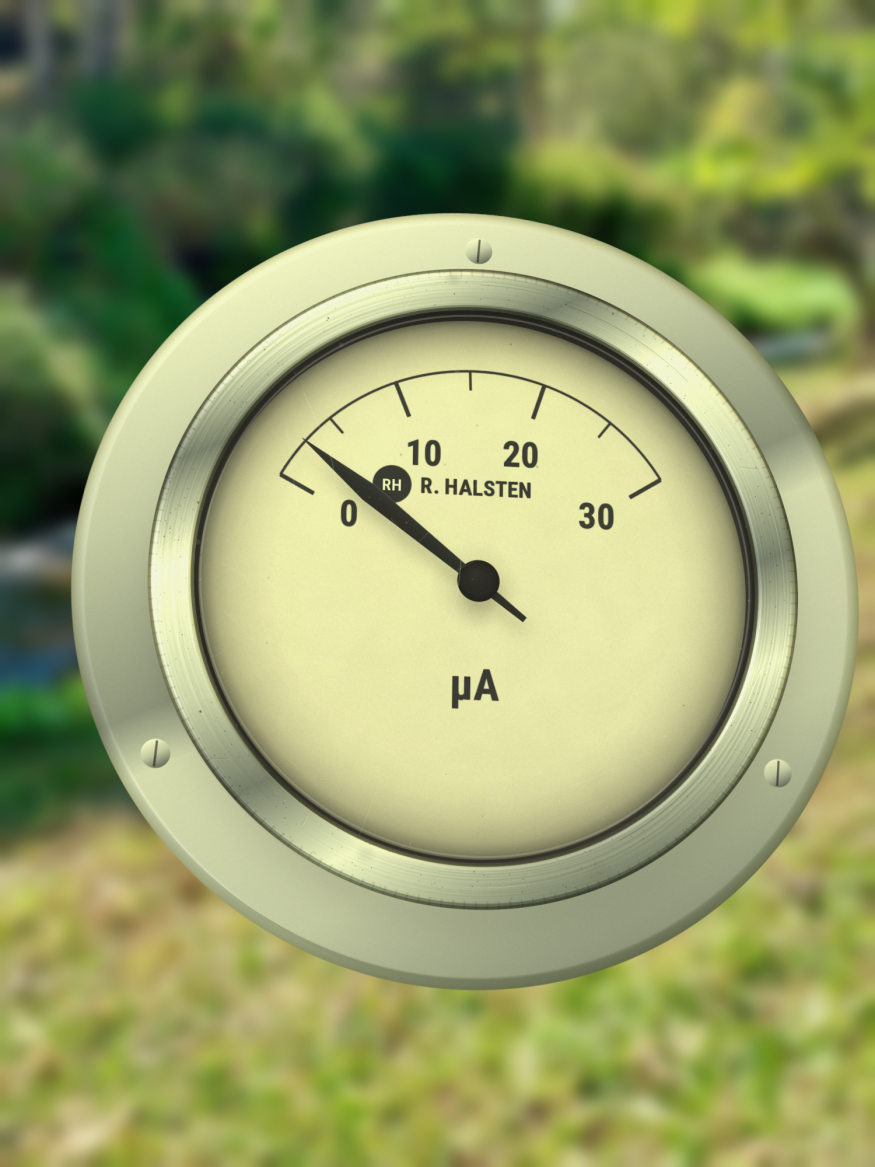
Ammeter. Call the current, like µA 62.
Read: µA 2.5
